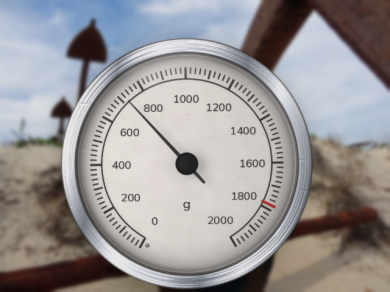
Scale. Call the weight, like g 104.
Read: g 720
